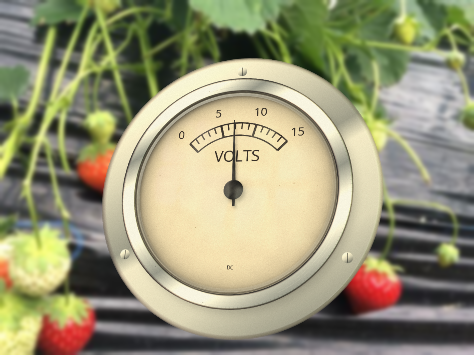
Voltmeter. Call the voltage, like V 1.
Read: V 7
